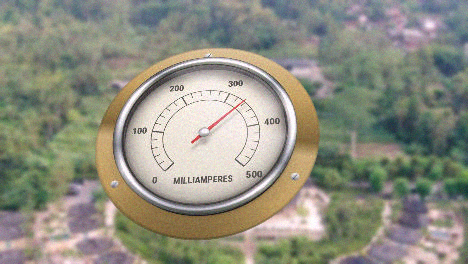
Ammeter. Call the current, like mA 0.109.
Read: mA 340
